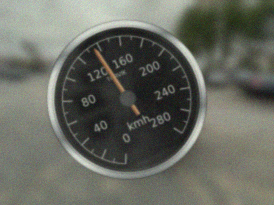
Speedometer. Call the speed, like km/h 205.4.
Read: km/h 135
